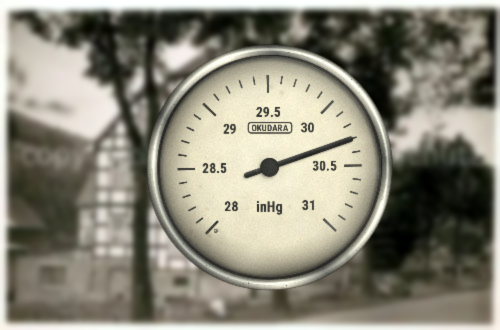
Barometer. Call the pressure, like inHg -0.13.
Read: inHg 30.3
